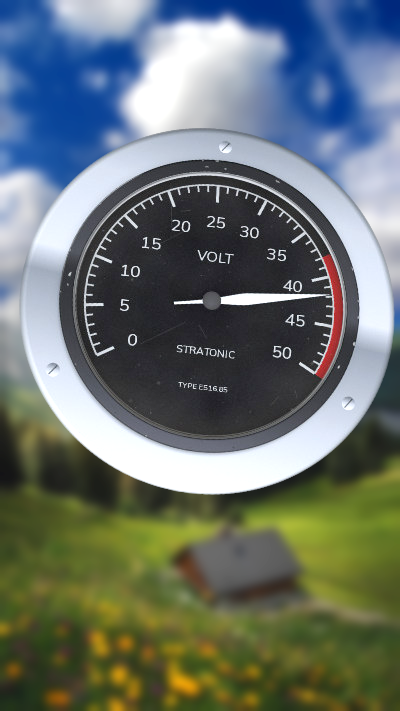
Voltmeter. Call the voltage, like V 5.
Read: V 42
